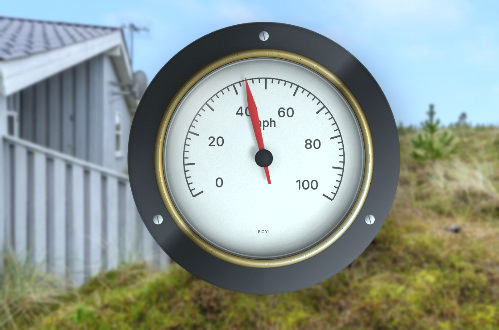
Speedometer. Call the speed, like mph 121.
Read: mph 44
